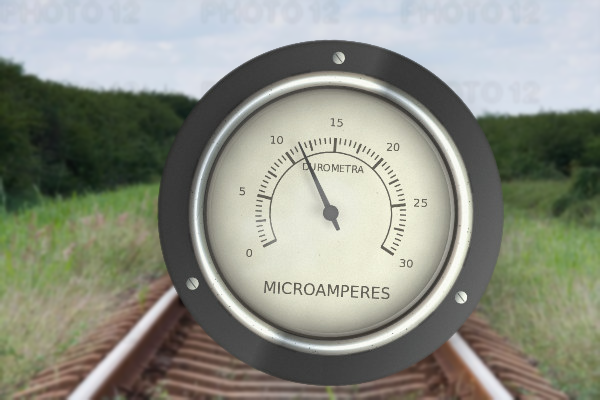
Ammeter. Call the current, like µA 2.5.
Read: µA 11.5
